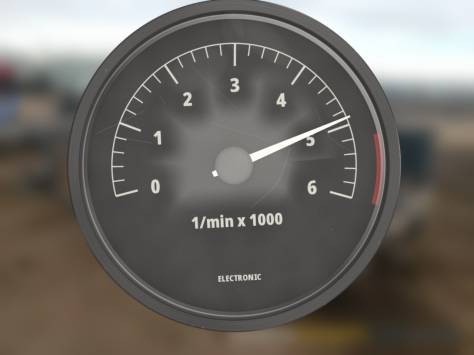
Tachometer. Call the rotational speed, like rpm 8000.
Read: rpm 4900
